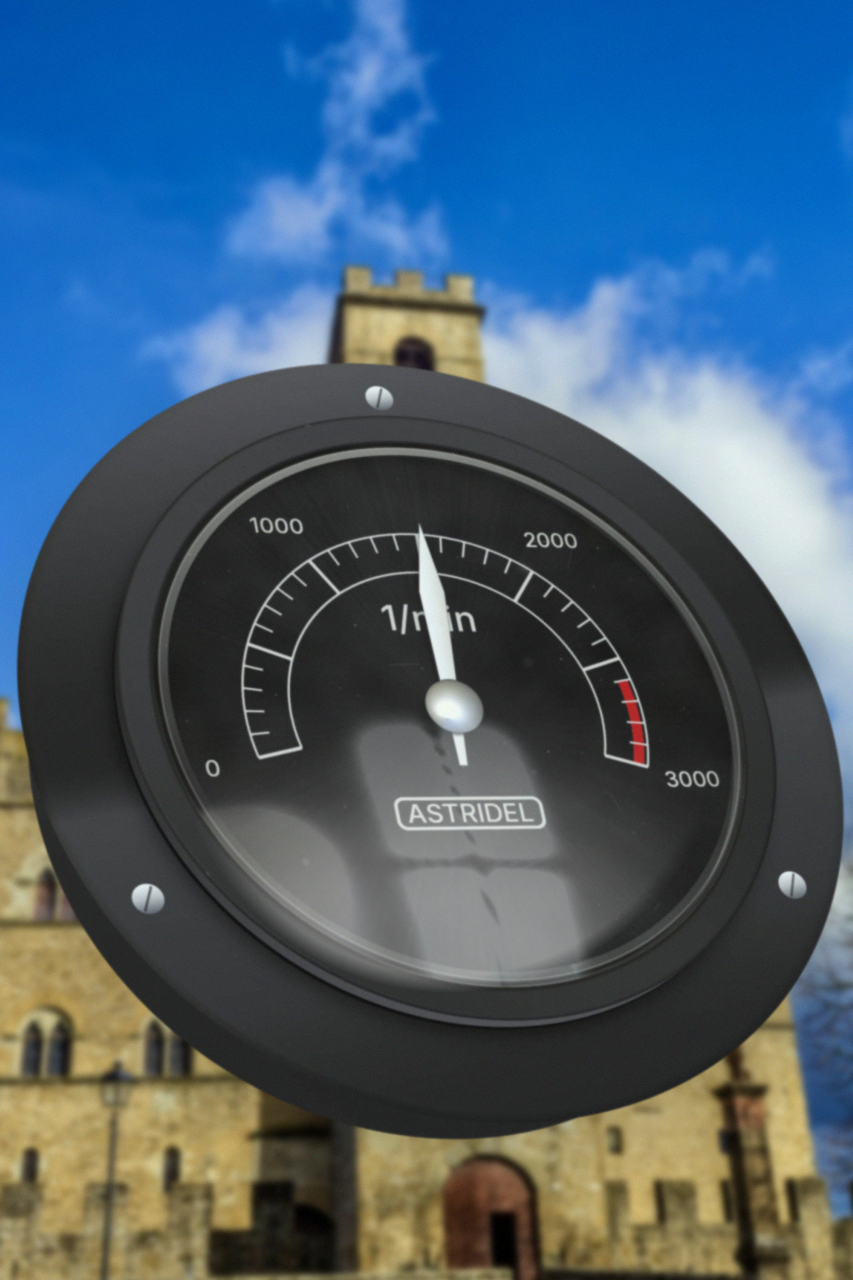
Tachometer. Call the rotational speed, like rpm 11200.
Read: rpm 1500
